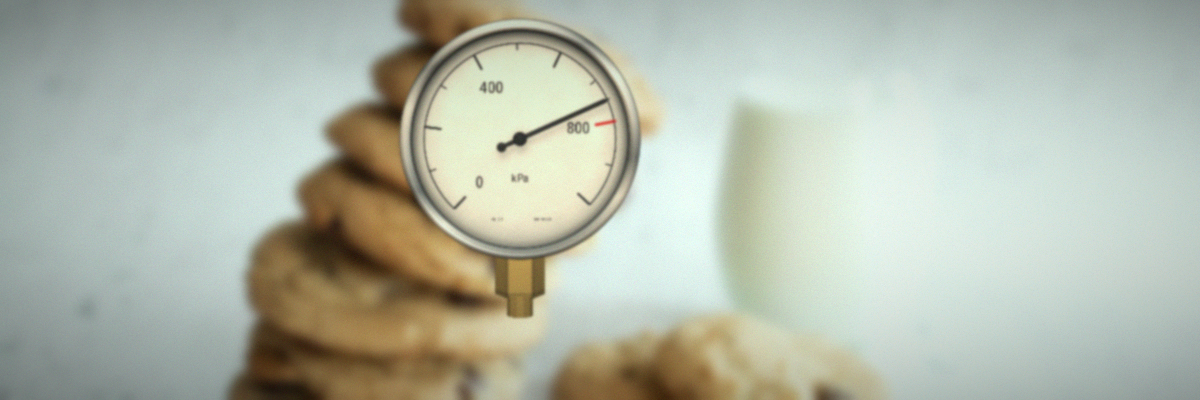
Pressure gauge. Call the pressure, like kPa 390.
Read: kPa 750
